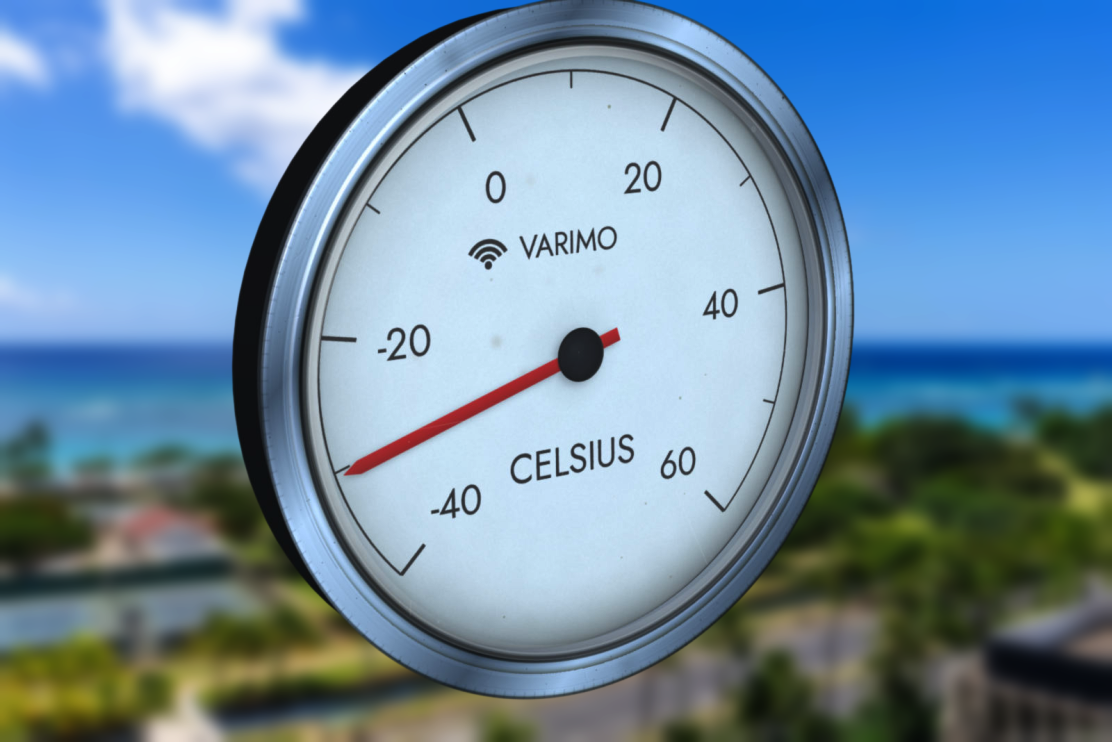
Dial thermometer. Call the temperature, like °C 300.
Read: °C -30
